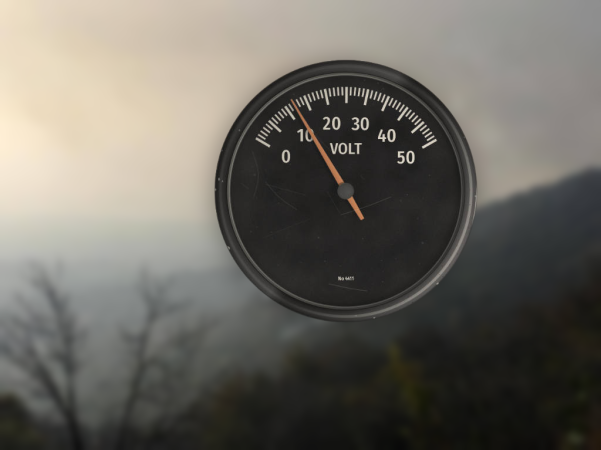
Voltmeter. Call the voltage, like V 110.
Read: V 12
